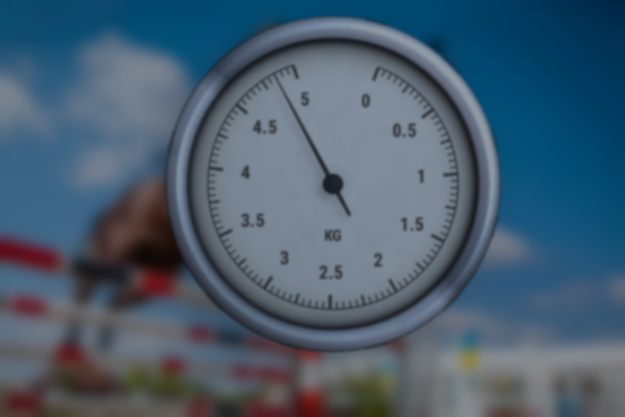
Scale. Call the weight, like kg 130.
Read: kg 4.85
